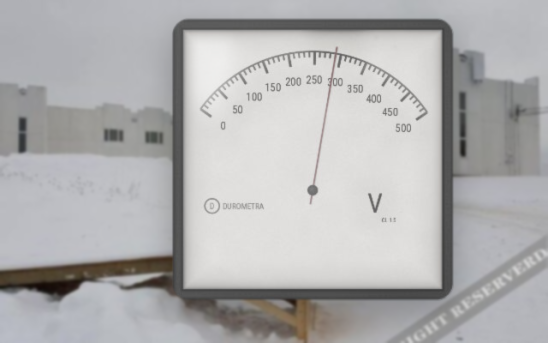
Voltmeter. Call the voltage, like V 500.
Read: V 290
